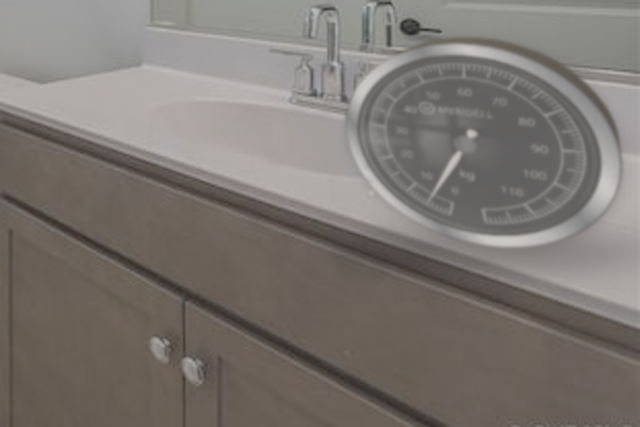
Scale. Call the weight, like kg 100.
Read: kg 5
